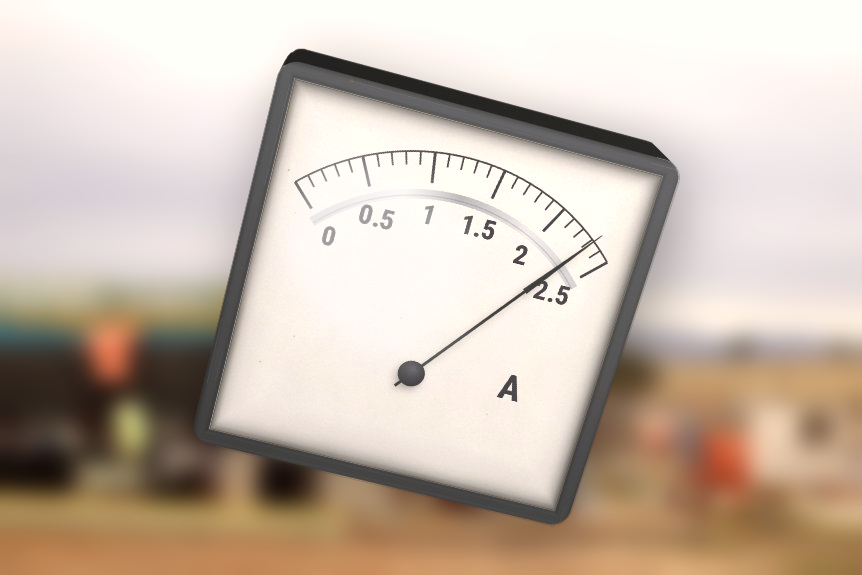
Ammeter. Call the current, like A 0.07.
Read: A 2.3
